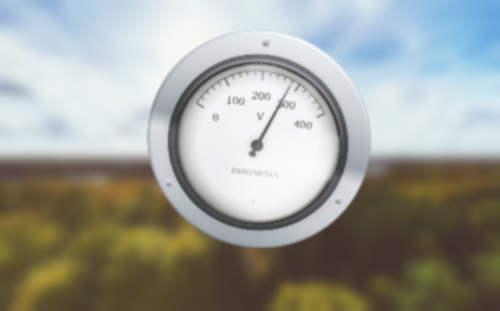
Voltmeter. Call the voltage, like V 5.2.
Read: V 280
